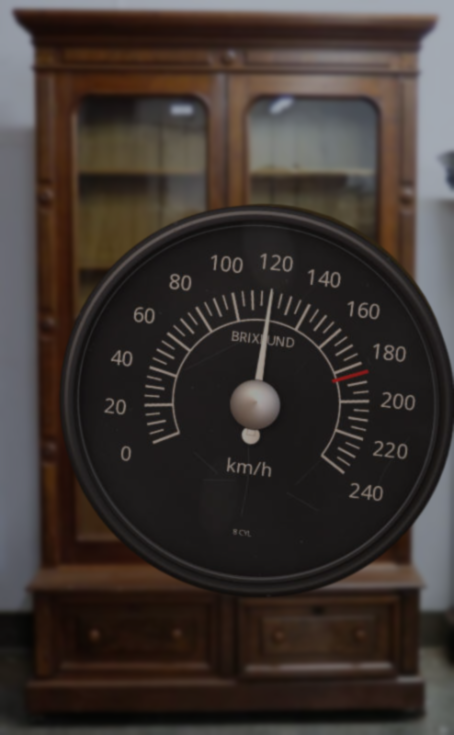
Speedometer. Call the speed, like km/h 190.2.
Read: km/h 120
